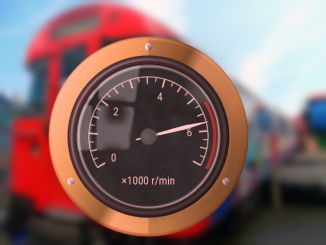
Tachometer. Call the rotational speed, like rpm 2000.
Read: rpm 5750
